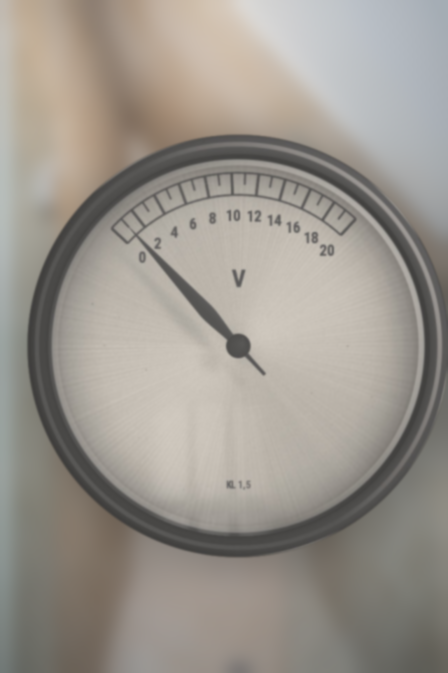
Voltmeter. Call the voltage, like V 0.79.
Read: V 1
